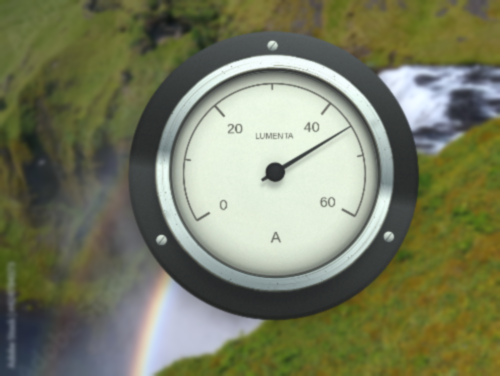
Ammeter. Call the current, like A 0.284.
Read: A 45
